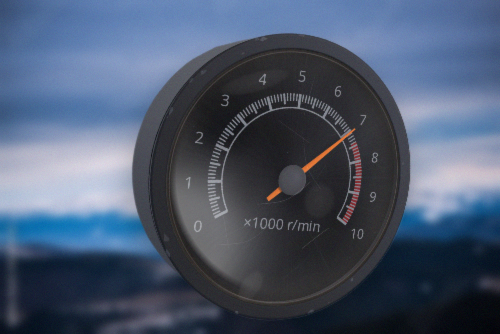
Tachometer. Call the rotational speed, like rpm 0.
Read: rpm 7000
